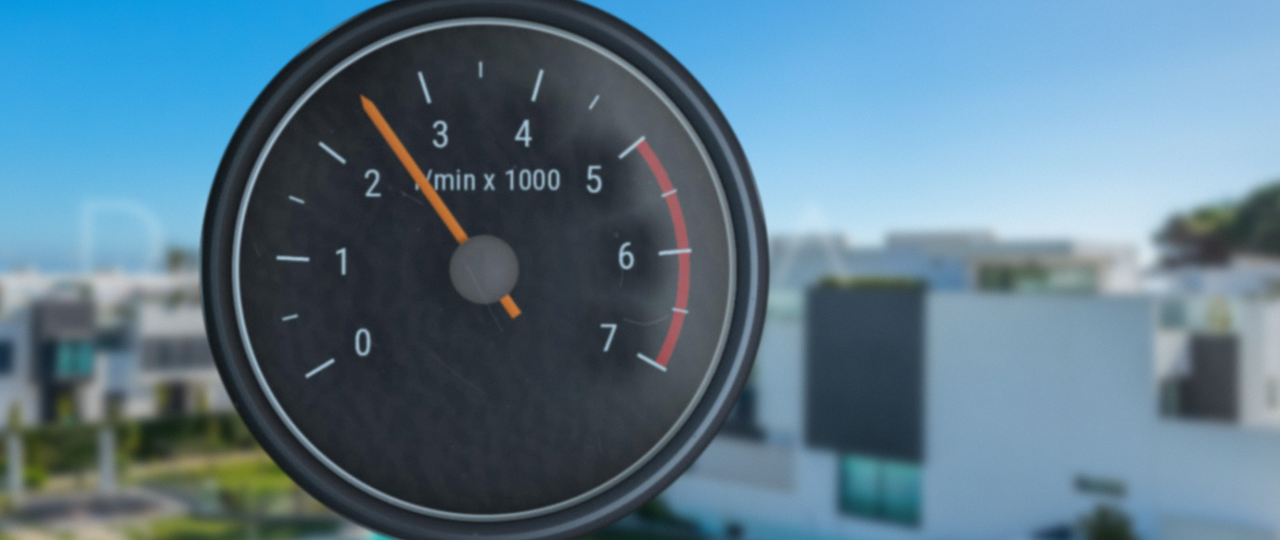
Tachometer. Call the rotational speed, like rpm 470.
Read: rpm 2500
